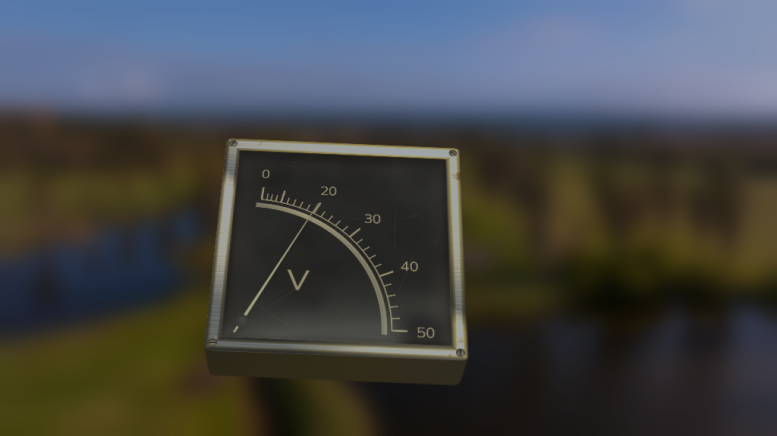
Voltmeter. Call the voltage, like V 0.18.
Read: V 20
